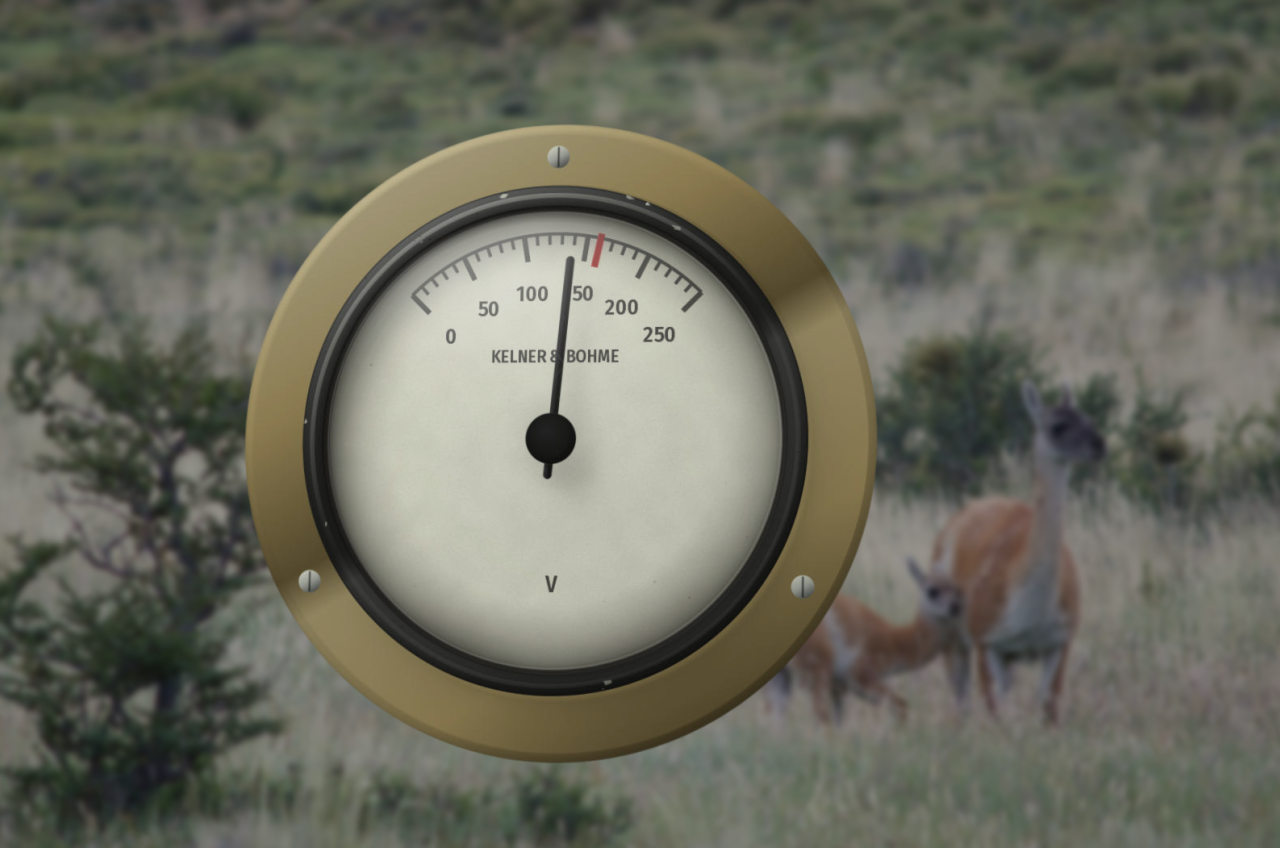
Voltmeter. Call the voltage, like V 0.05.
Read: V 140
